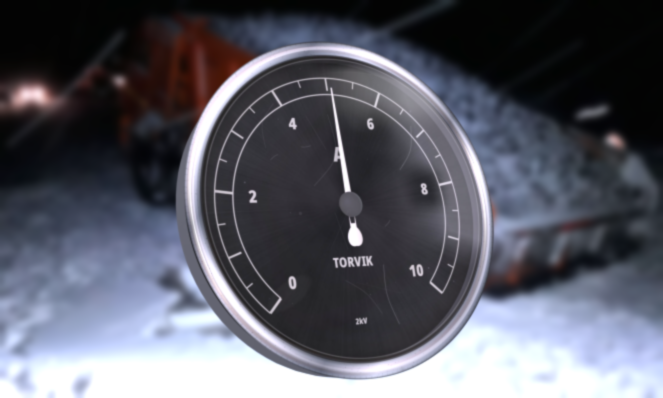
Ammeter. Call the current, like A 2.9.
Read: A 5
